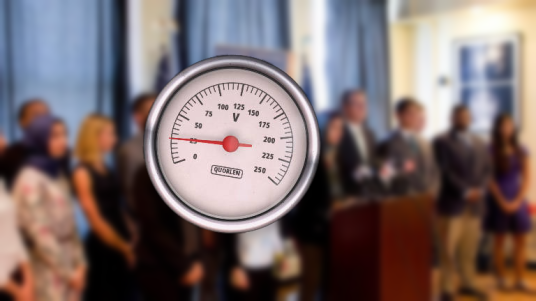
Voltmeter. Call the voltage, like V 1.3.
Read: V 25
